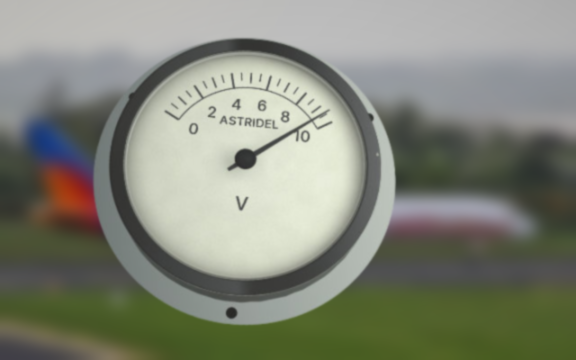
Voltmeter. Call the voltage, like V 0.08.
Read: V 9.5
